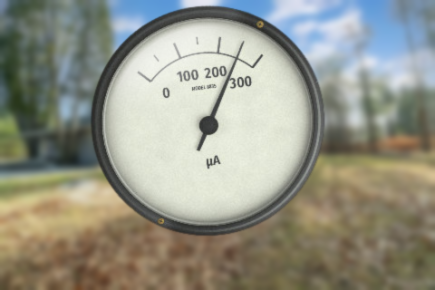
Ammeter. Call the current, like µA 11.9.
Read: µA 250
